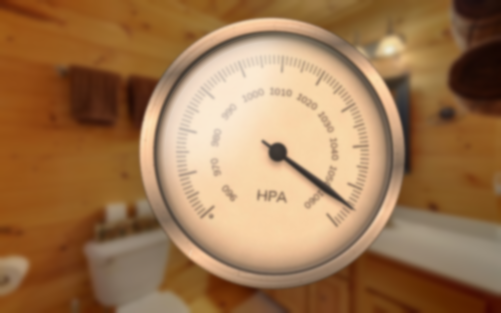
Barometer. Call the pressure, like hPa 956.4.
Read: hPa 1055
